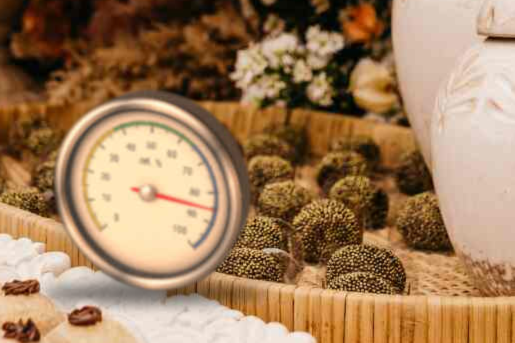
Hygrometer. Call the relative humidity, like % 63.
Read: % 85
